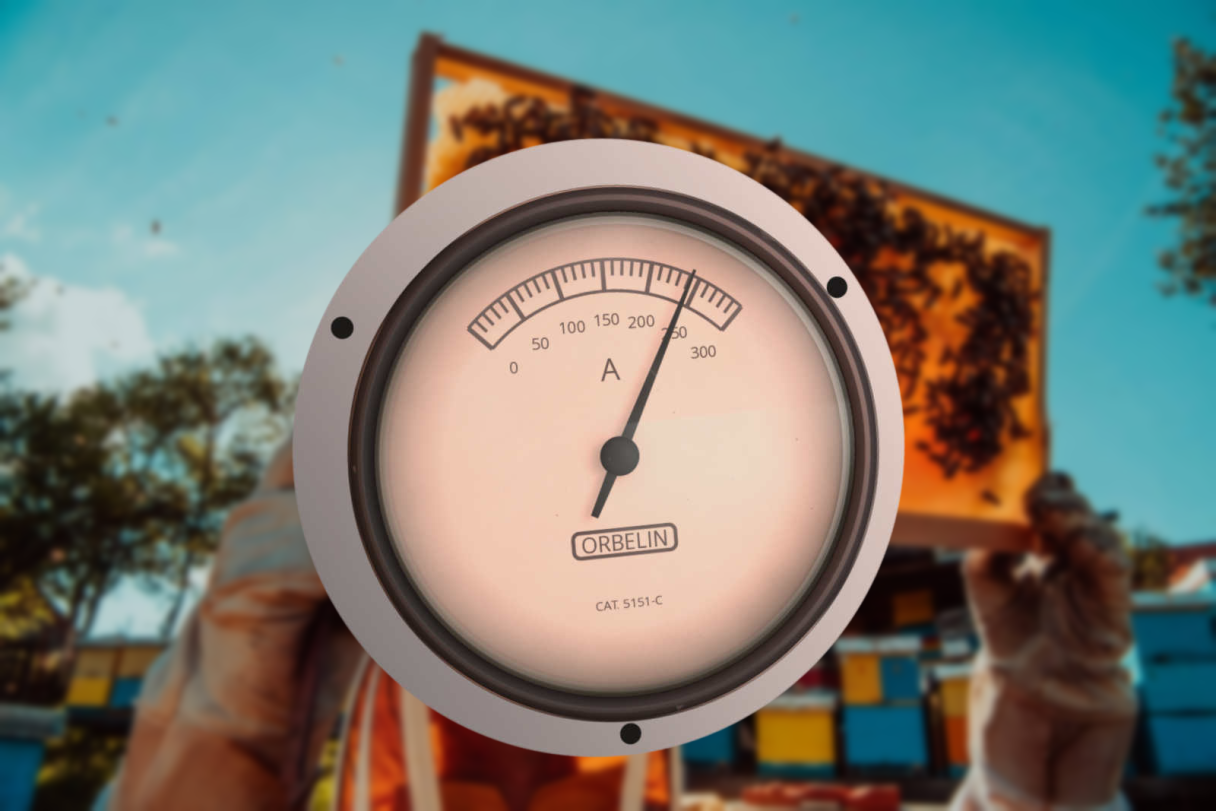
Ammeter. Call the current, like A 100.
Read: A 240
